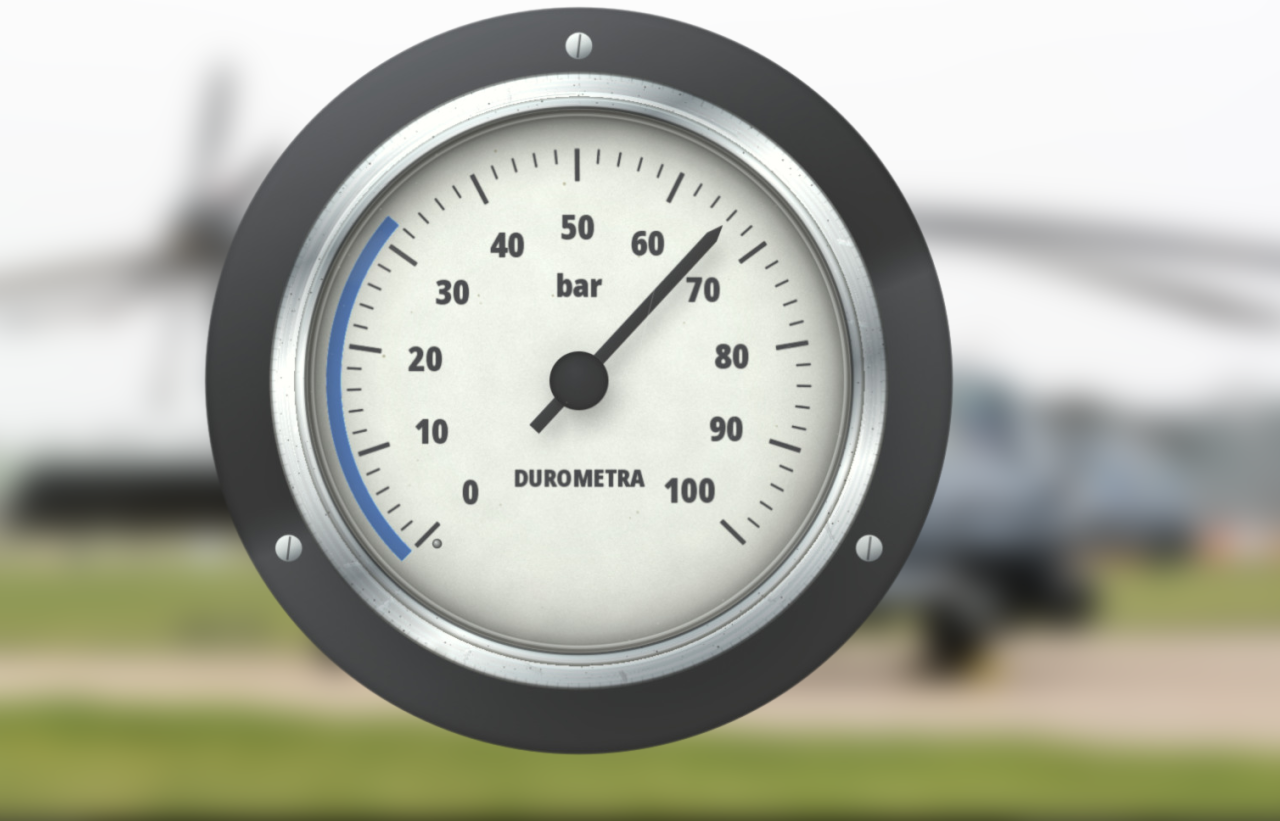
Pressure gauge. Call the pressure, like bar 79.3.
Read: bar 66
